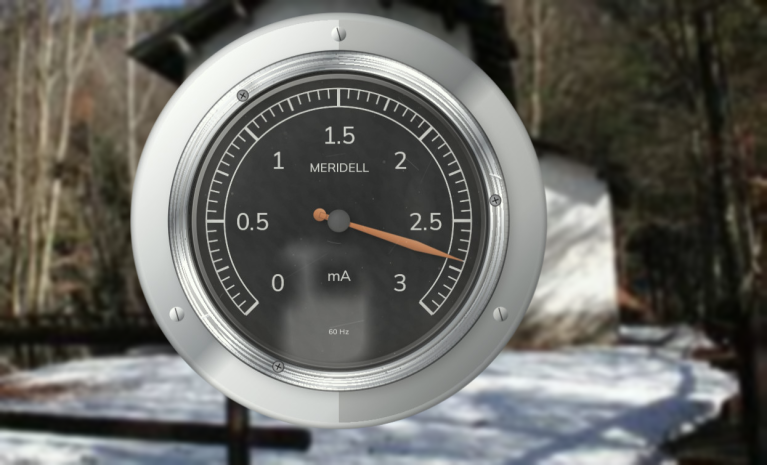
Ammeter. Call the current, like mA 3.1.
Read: mA 2.7
